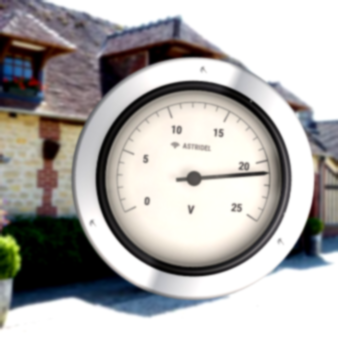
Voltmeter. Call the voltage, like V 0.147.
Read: V 21
